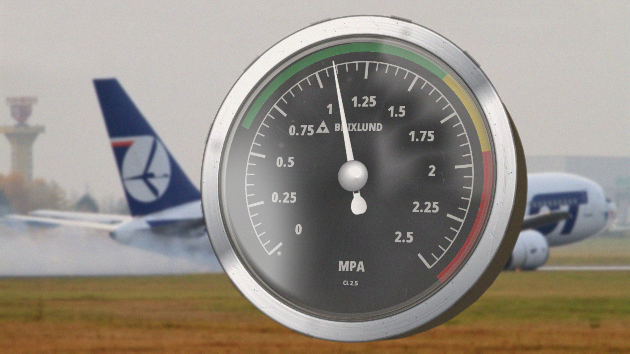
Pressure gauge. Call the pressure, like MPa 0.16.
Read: MPa 1.1
